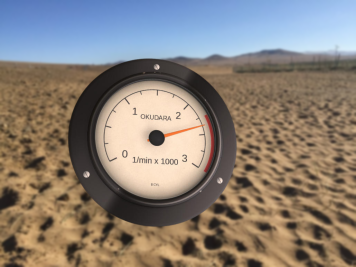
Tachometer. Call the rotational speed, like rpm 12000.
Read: rpm 2375
